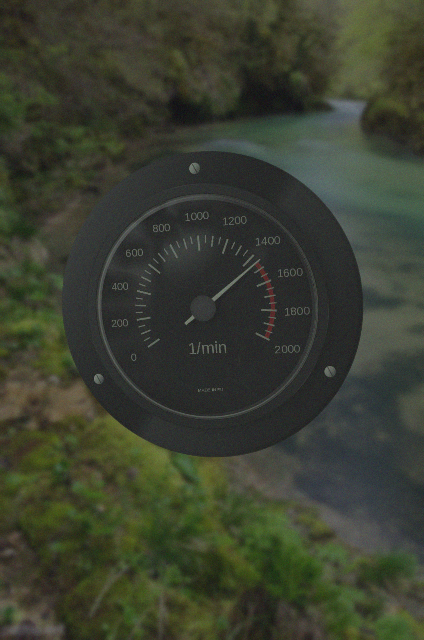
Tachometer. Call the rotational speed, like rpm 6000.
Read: rpm 1450
